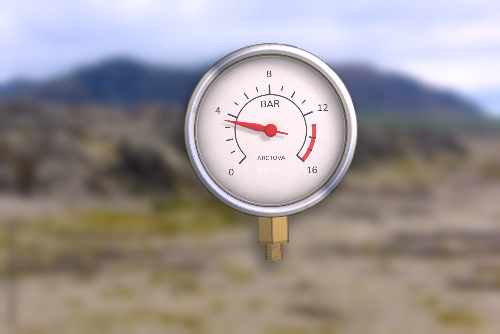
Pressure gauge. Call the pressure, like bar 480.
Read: bar 3.5
